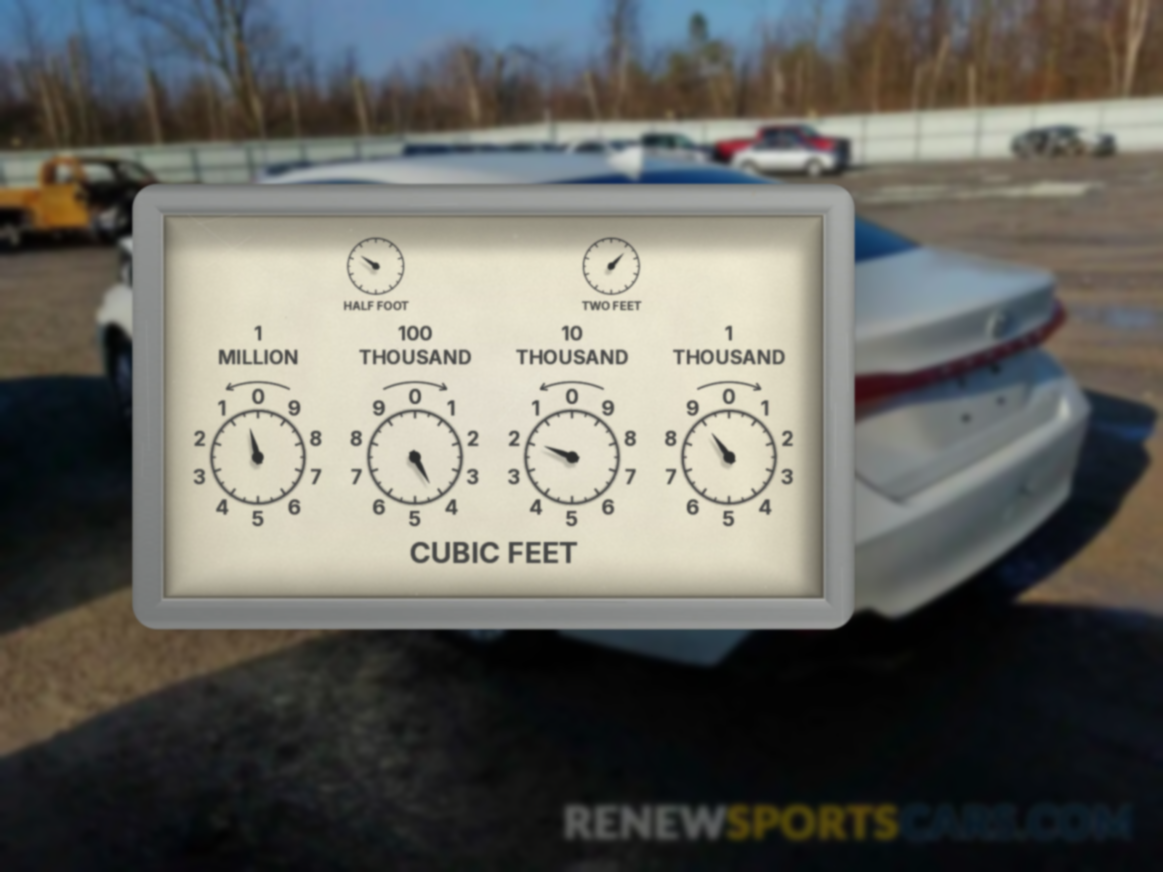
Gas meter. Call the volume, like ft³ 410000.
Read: ft³ 41900
